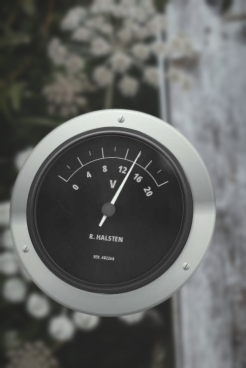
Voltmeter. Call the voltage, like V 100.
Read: V 14
